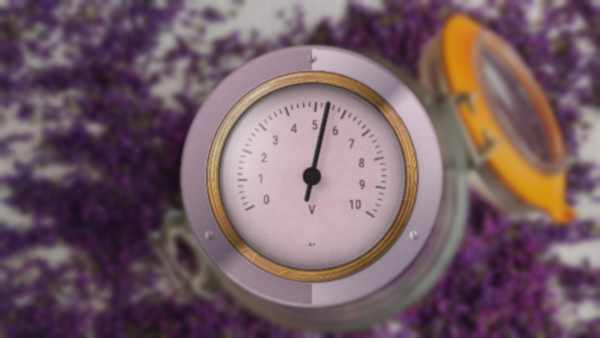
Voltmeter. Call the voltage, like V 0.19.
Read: V 5.4
